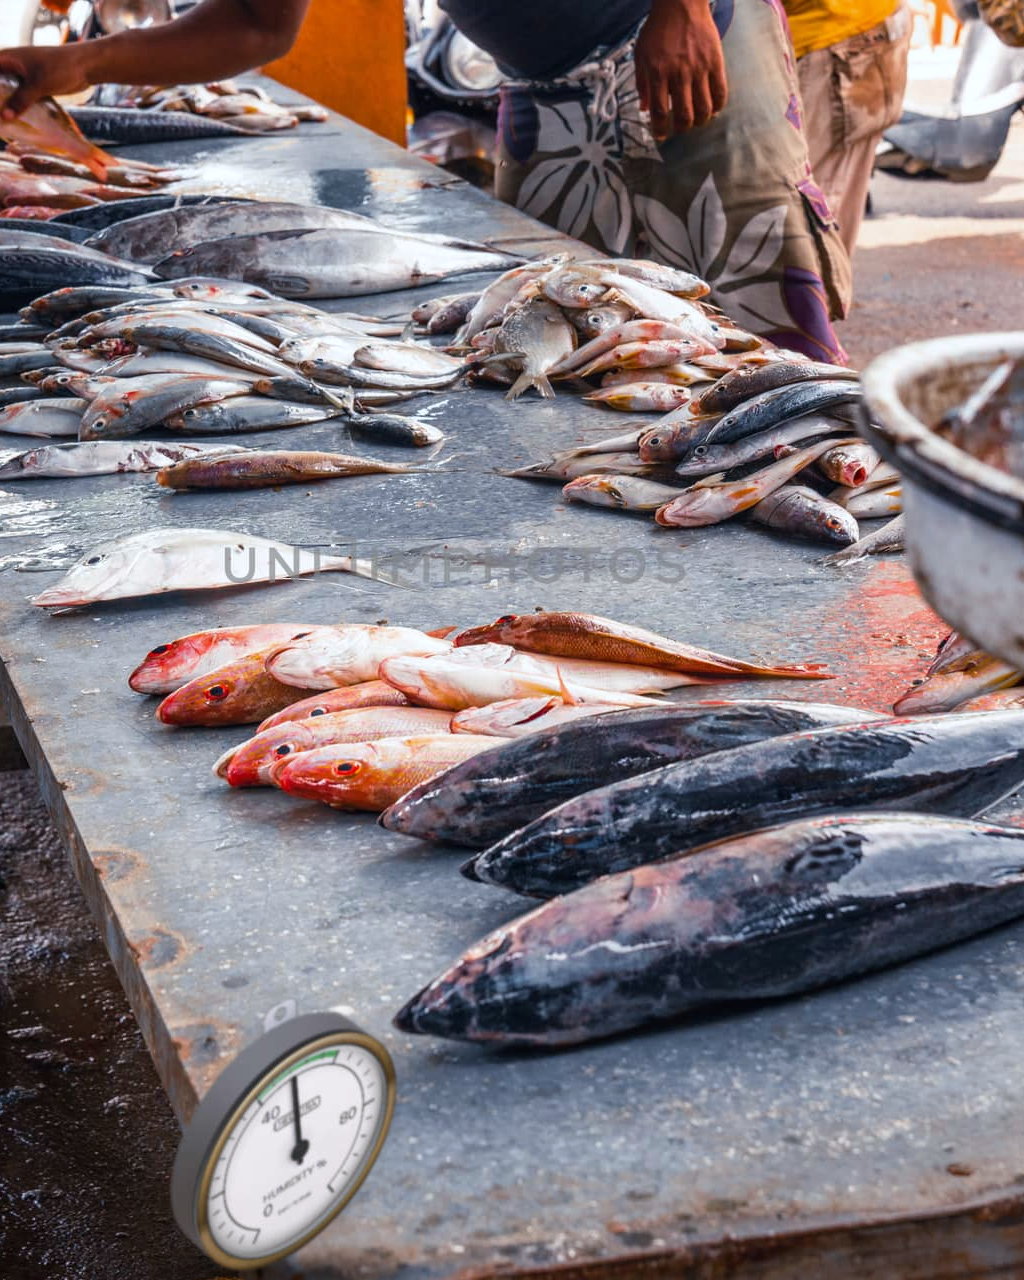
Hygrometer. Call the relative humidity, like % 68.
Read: % 48
